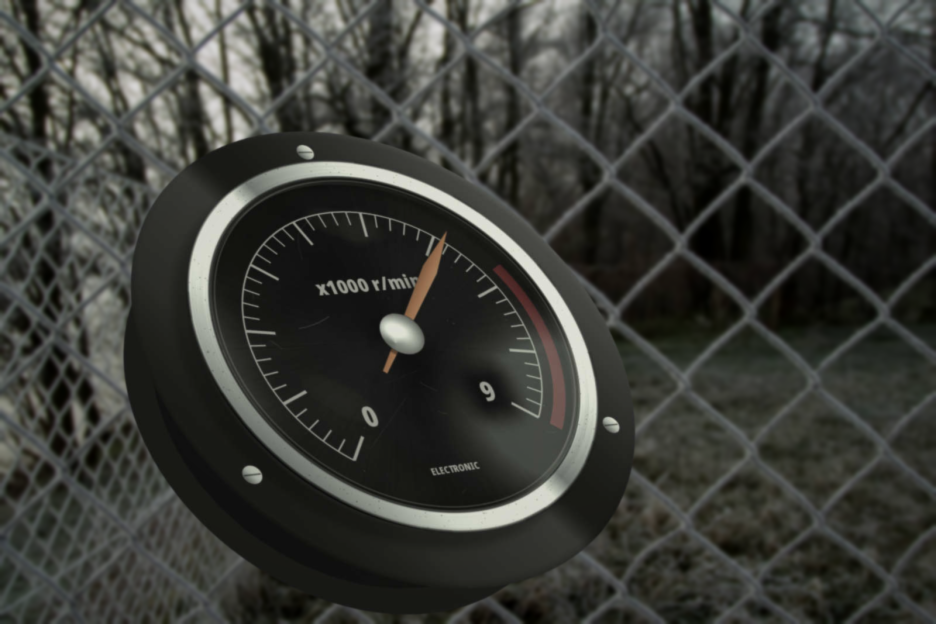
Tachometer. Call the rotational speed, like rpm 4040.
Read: rpm 6100
